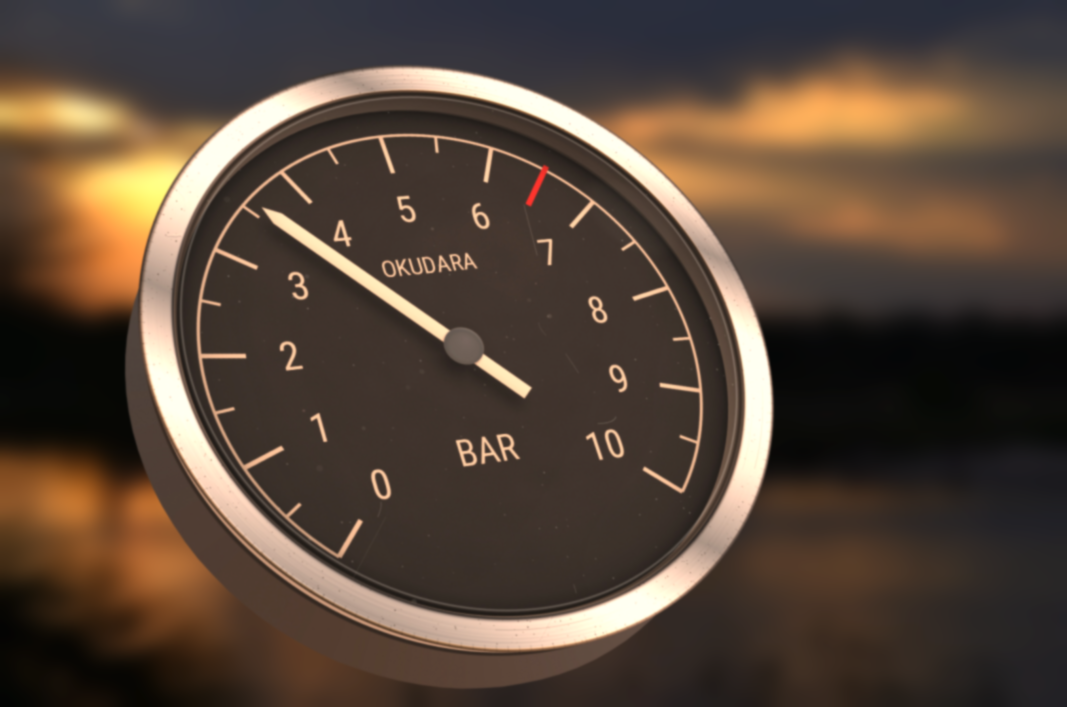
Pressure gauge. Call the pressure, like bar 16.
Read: bar 3.5
